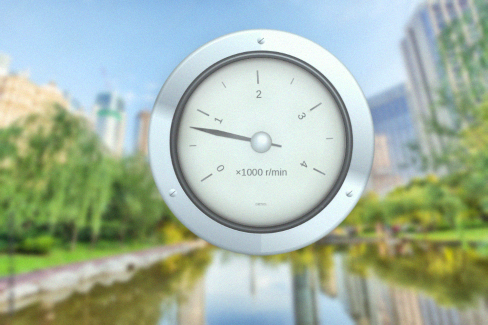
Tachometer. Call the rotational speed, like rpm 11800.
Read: rpm 750
